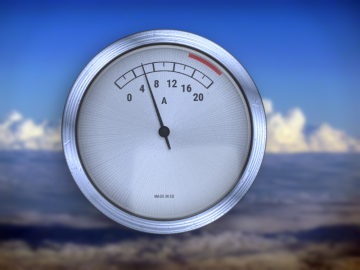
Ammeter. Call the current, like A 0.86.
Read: A 6
